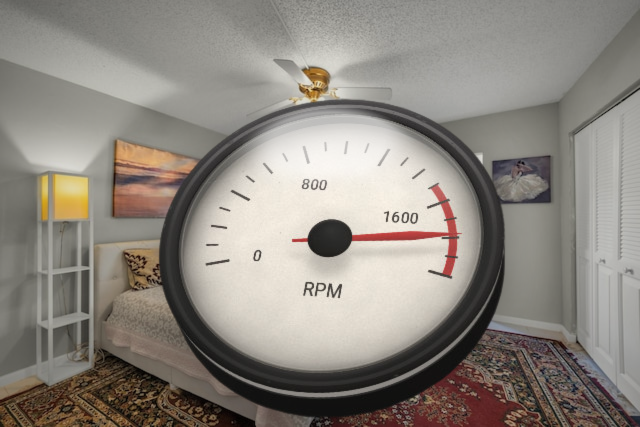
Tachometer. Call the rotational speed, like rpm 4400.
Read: rpm 1800
